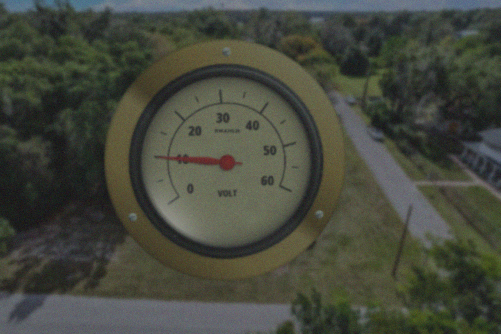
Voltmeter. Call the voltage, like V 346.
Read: V 10
